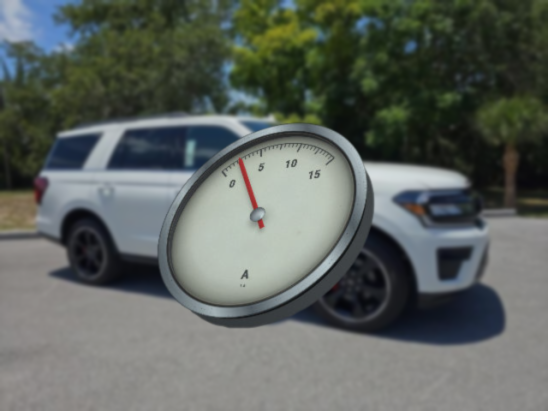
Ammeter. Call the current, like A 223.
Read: A 2.5
